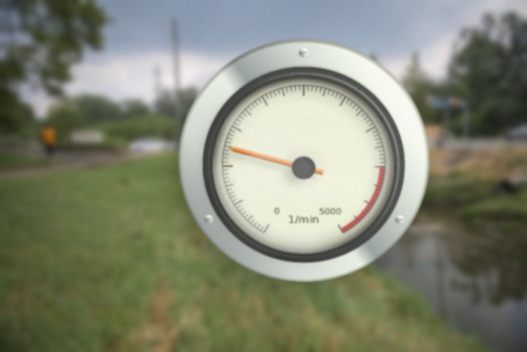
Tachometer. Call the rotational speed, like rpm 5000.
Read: rpm 1250
